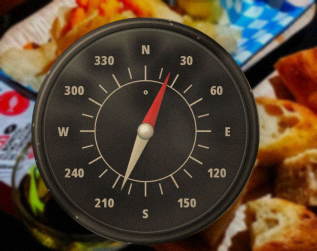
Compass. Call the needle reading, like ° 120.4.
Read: ° 22.5
